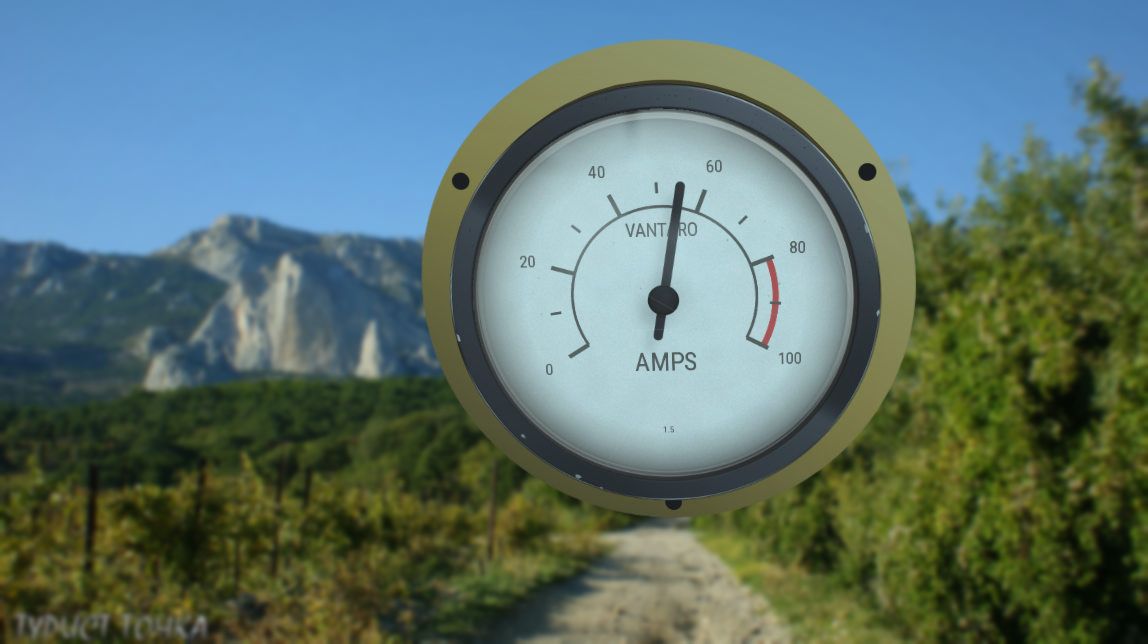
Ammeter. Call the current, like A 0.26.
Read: A 55
